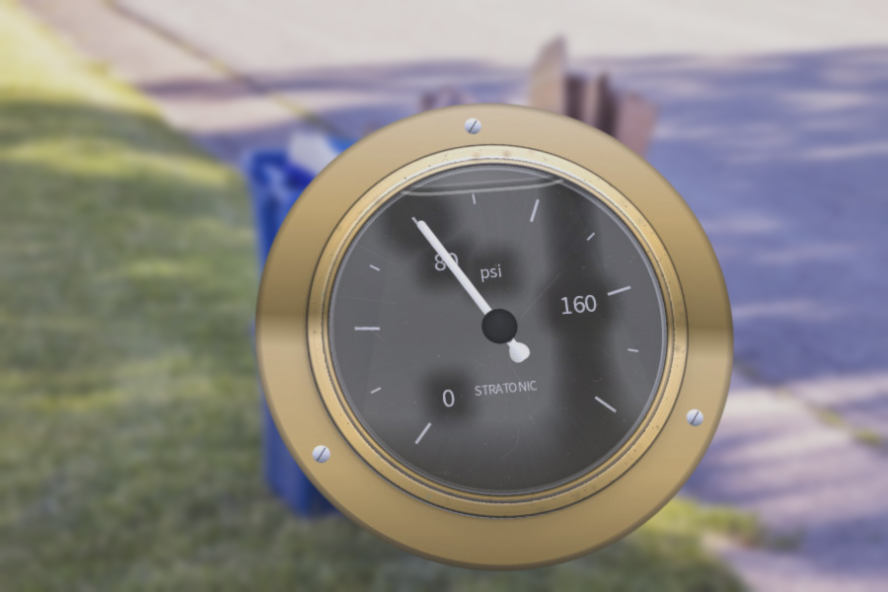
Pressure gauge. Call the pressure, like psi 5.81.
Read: psi 80
